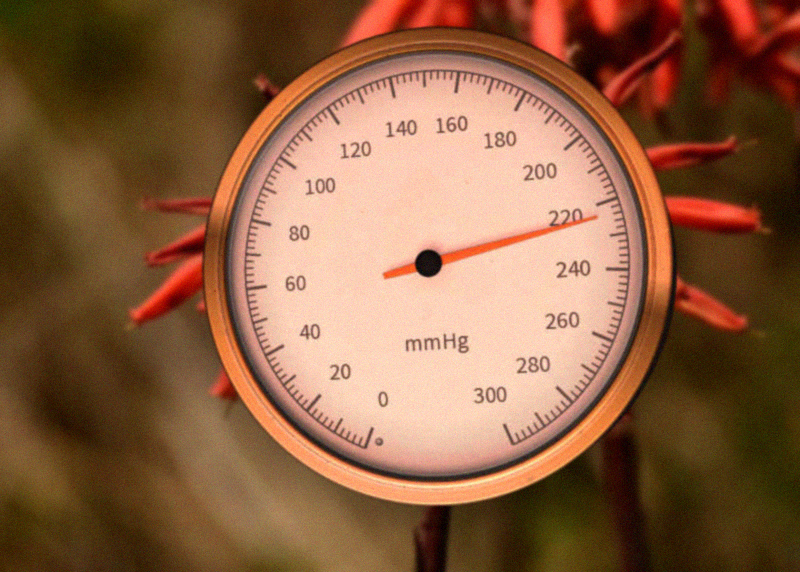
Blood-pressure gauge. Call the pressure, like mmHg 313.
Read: mmHg 224
